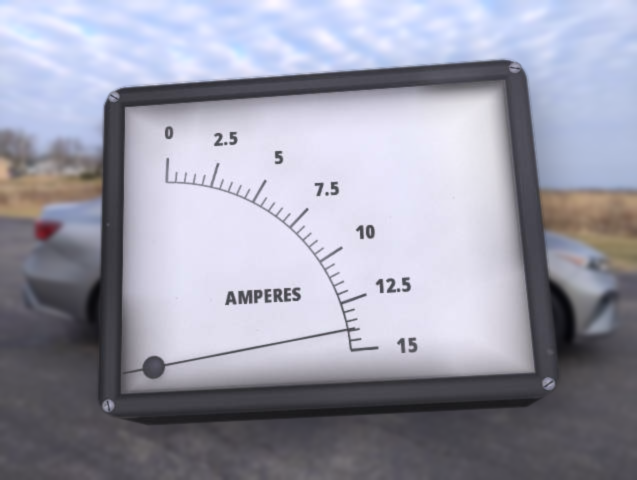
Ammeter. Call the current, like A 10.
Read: A 14
